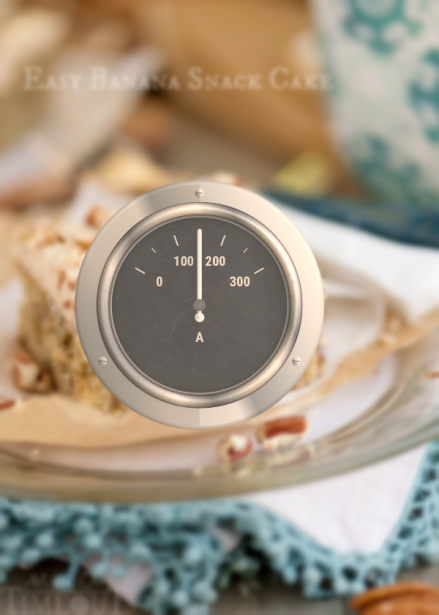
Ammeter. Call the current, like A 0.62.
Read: A 150
